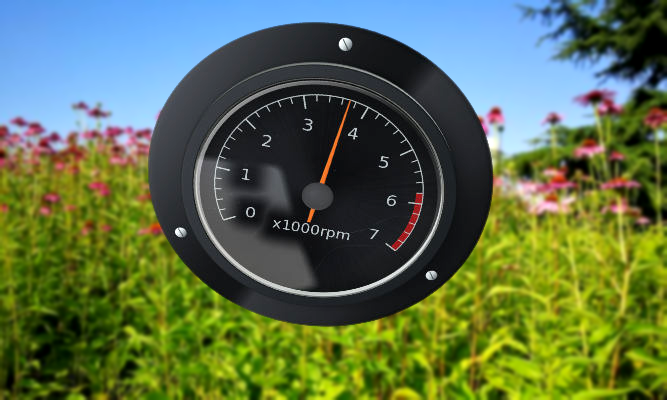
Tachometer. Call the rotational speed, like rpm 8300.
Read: rpm 3700
